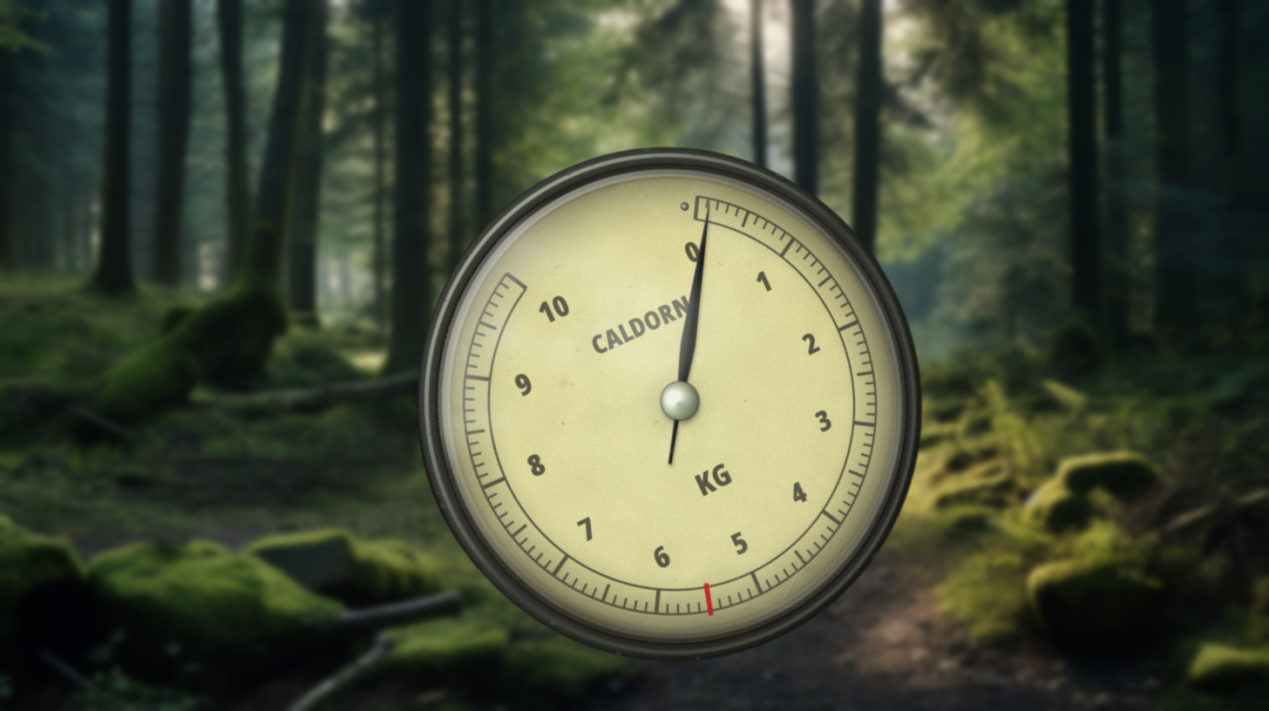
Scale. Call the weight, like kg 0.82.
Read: kg 0.1
